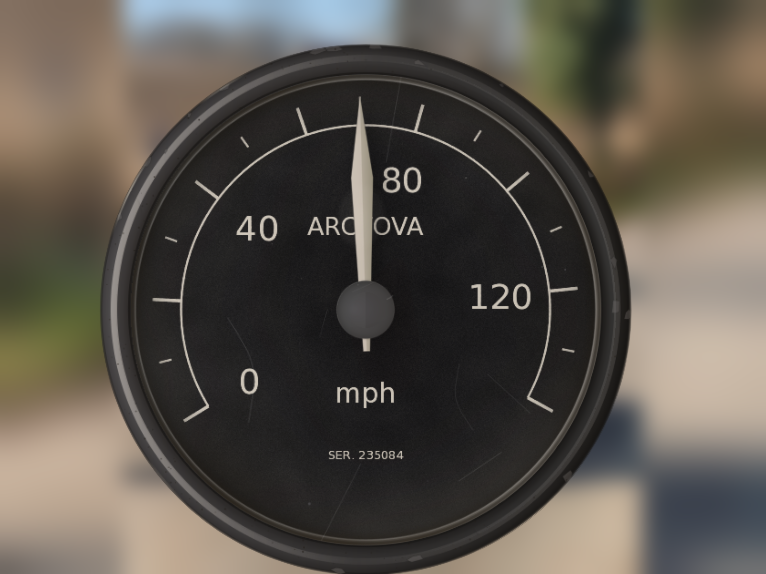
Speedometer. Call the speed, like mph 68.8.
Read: mph 70
